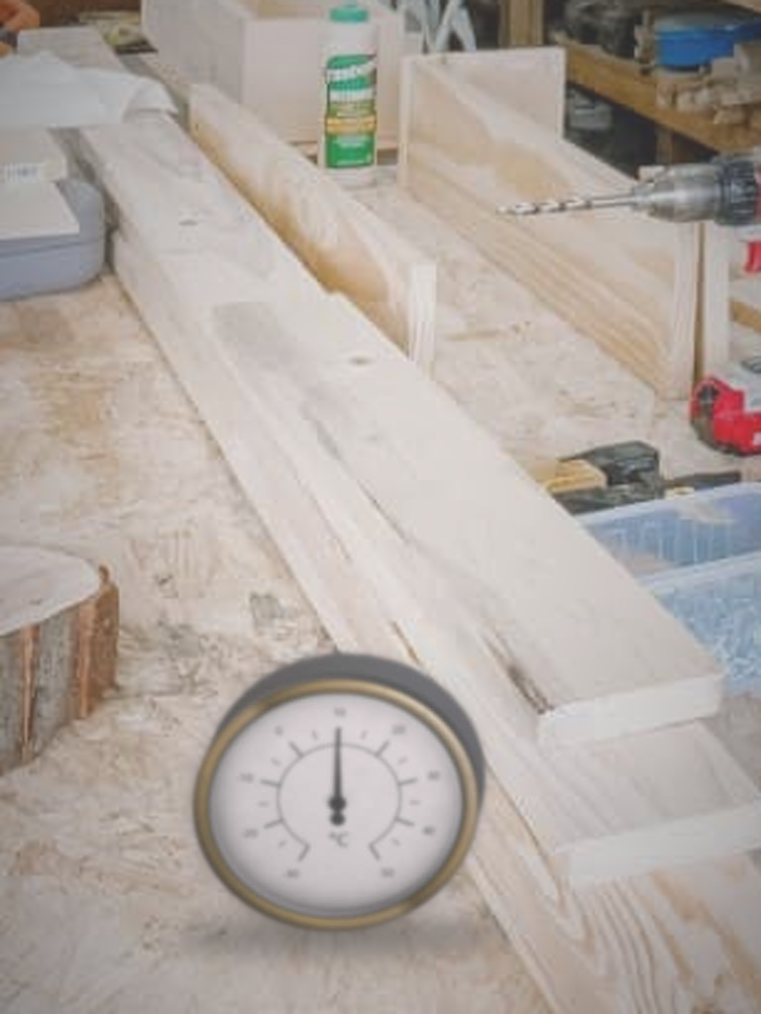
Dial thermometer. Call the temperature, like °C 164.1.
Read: °C 10
